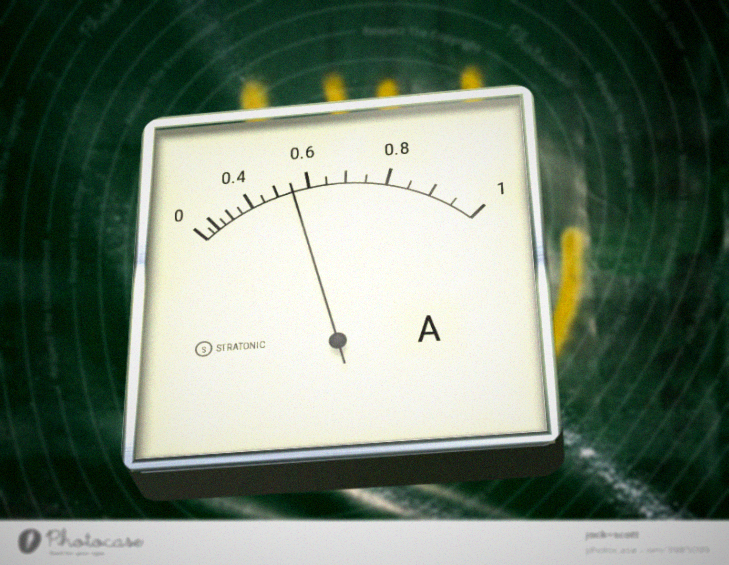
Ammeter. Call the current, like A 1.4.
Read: A 0.55
